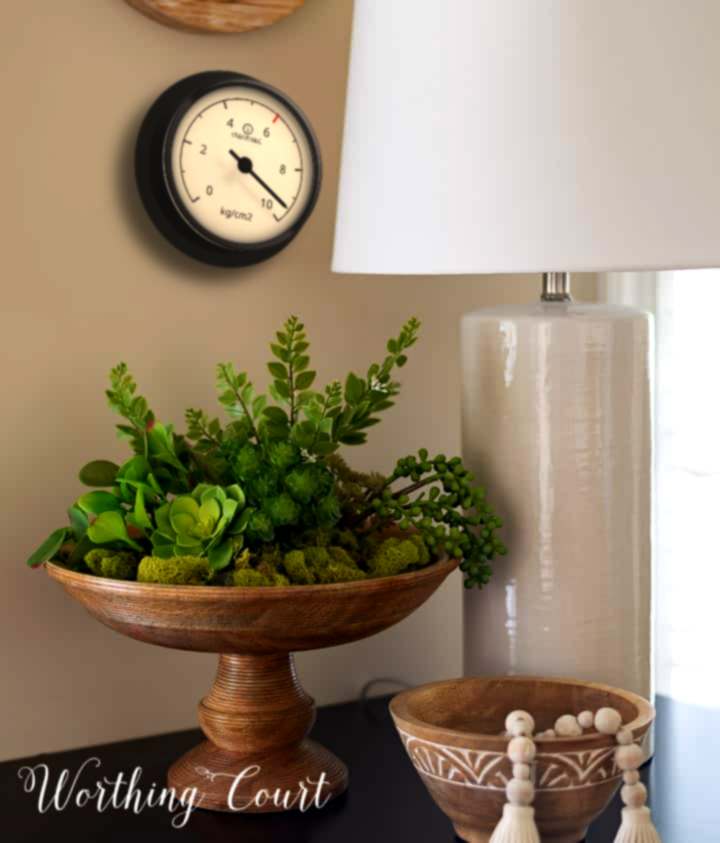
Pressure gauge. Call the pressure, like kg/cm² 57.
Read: kg/cm² 9.5
